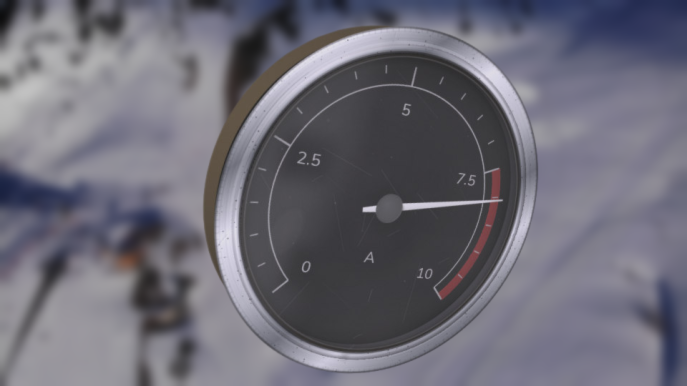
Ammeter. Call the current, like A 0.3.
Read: A 8
